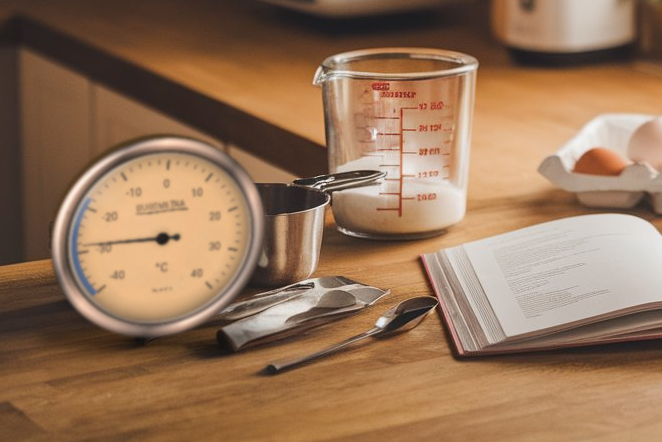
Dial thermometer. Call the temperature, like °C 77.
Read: °C -28
